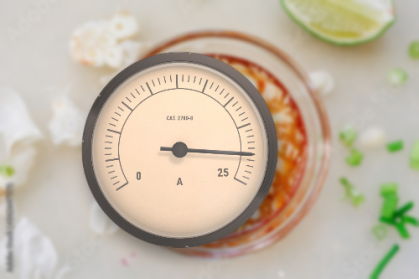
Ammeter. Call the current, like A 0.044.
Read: A 22.5
